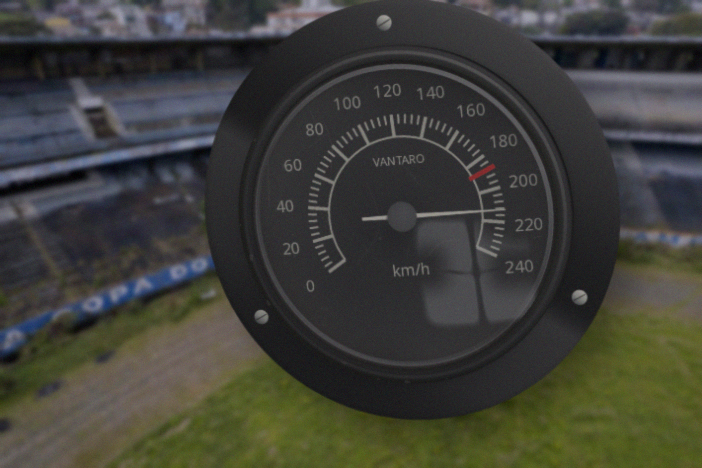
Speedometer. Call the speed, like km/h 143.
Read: km/h 212
